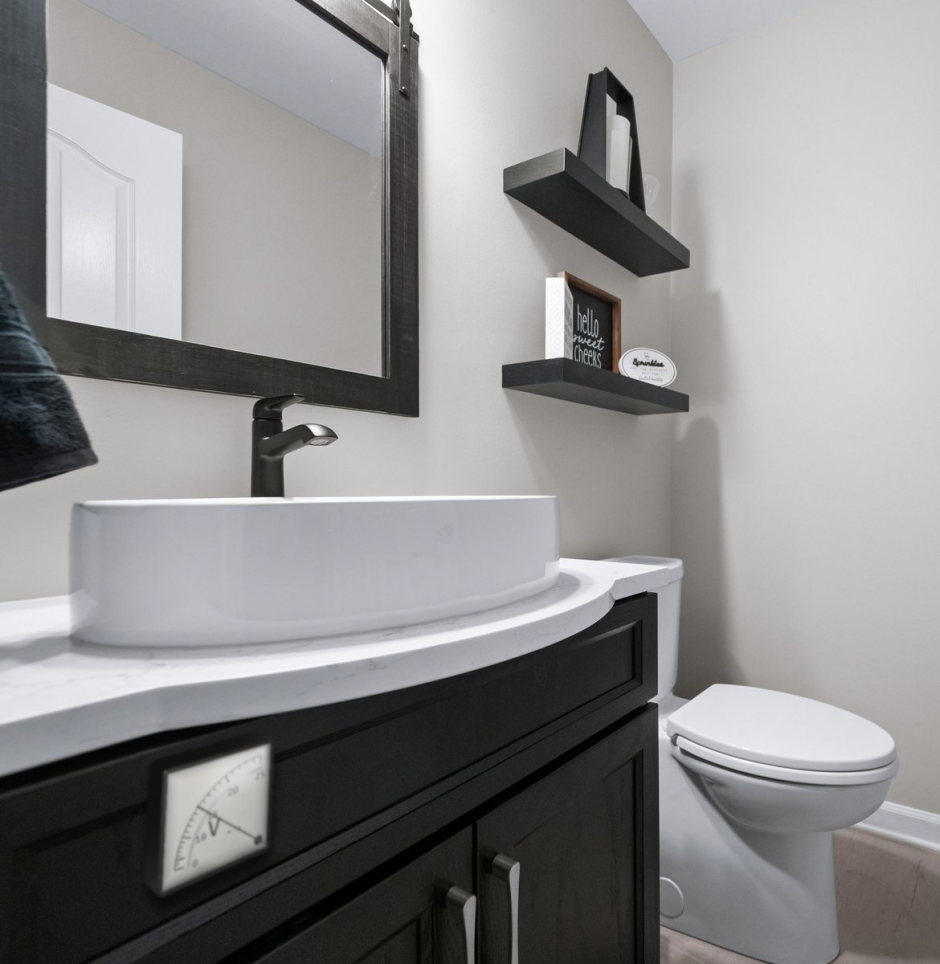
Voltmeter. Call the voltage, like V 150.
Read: V 15
